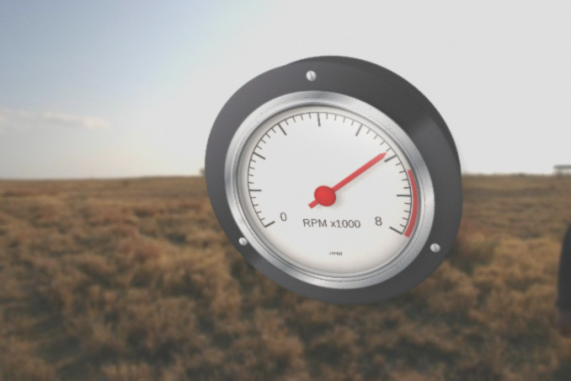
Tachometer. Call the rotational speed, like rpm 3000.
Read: rpm 5800
